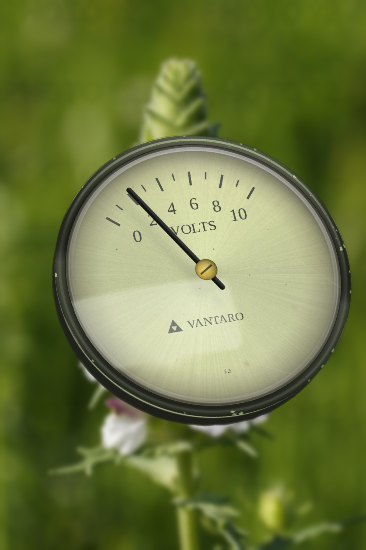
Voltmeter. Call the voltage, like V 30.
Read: V 2
